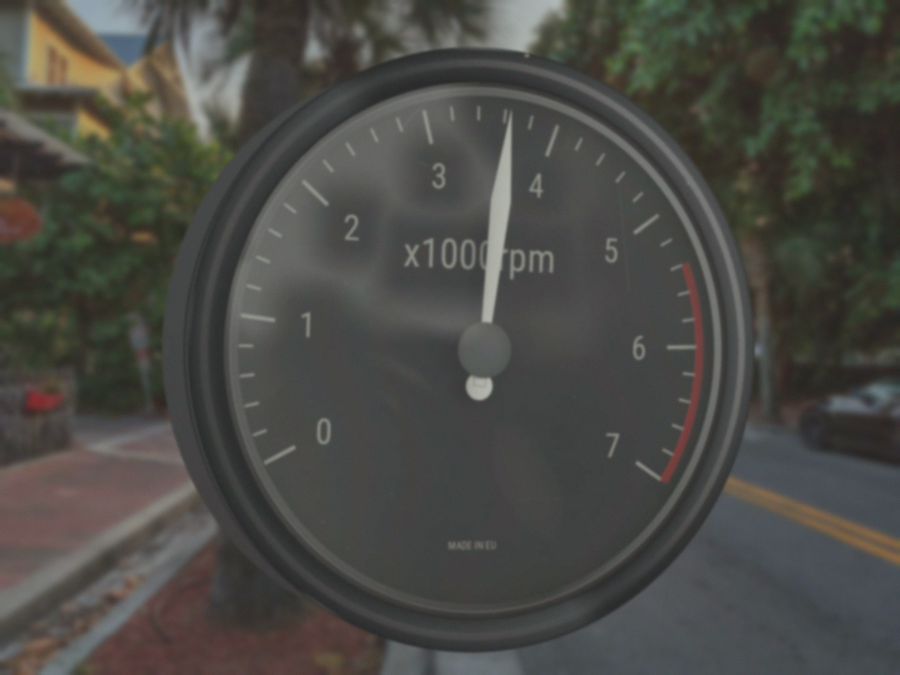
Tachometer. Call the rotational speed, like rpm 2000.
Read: rpm 3600
